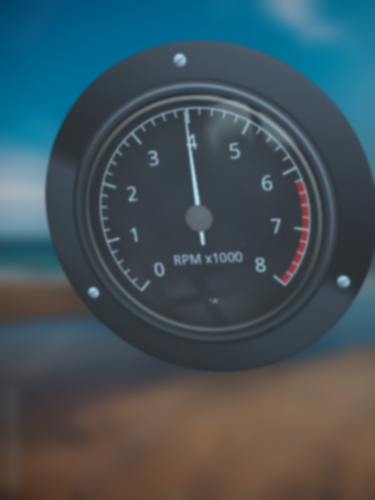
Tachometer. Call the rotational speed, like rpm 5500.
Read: rpm 4000
